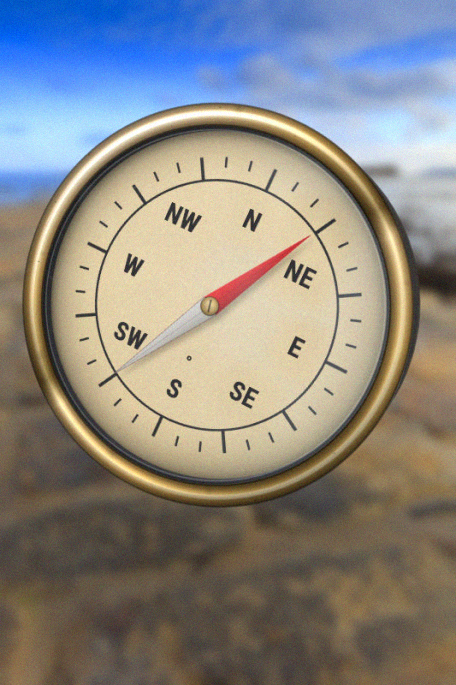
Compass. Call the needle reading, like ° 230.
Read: ° 30
